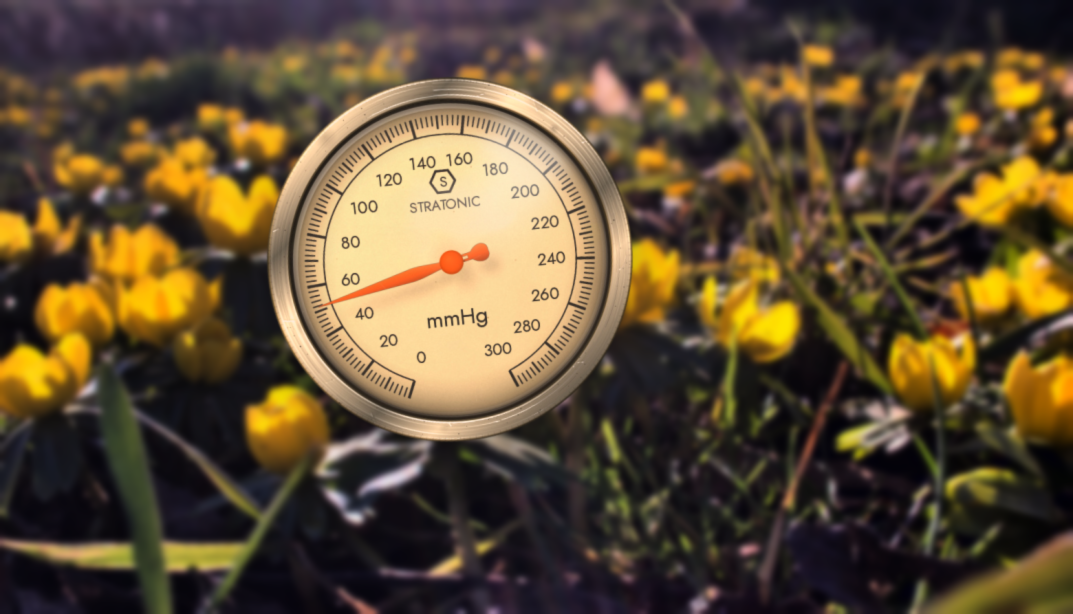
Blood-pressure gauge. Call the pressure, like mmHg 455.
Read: mmHg 52
